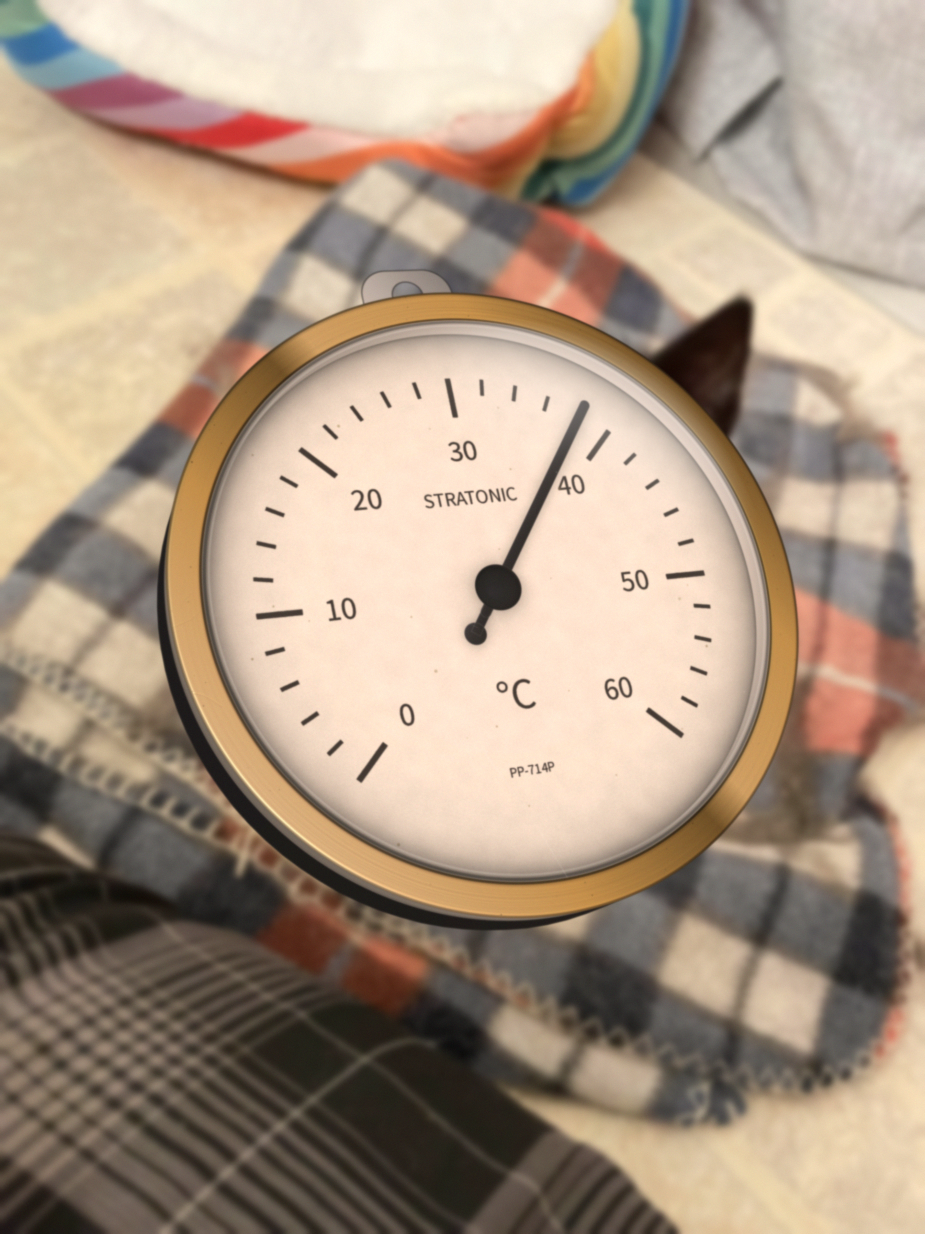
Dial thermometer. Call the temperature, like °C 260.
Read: °C 38
